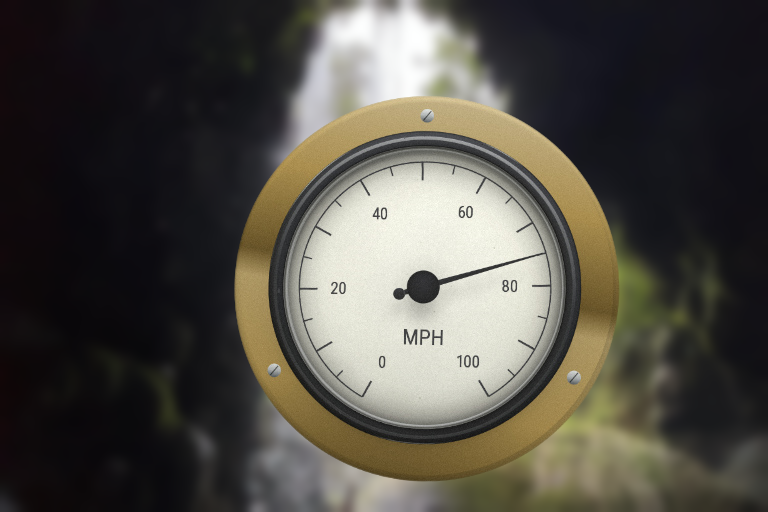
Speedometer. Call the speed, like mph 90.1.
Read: mph 75
